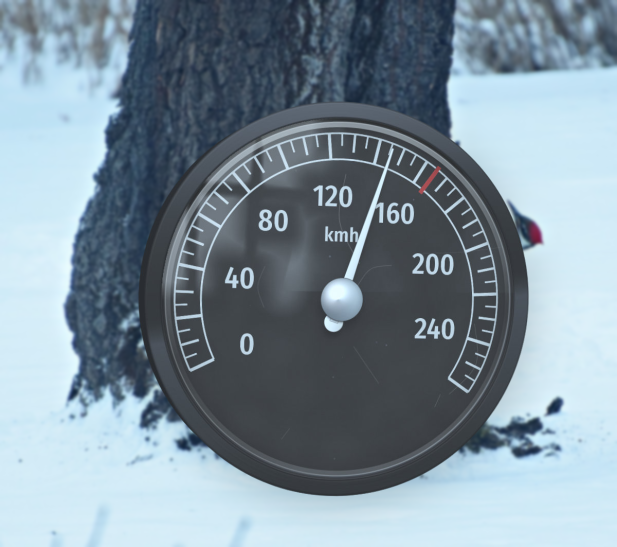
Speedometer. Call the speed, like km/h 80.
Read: km/h 145
